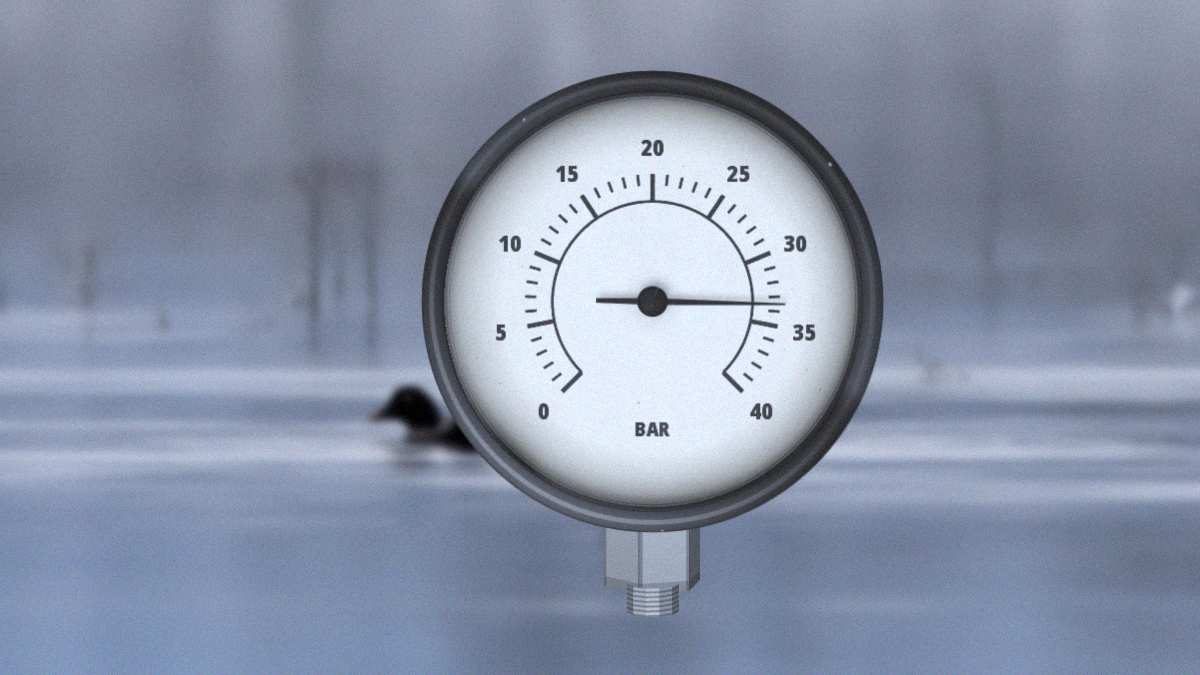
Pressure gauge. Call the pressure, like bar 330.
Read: bar 33.5
